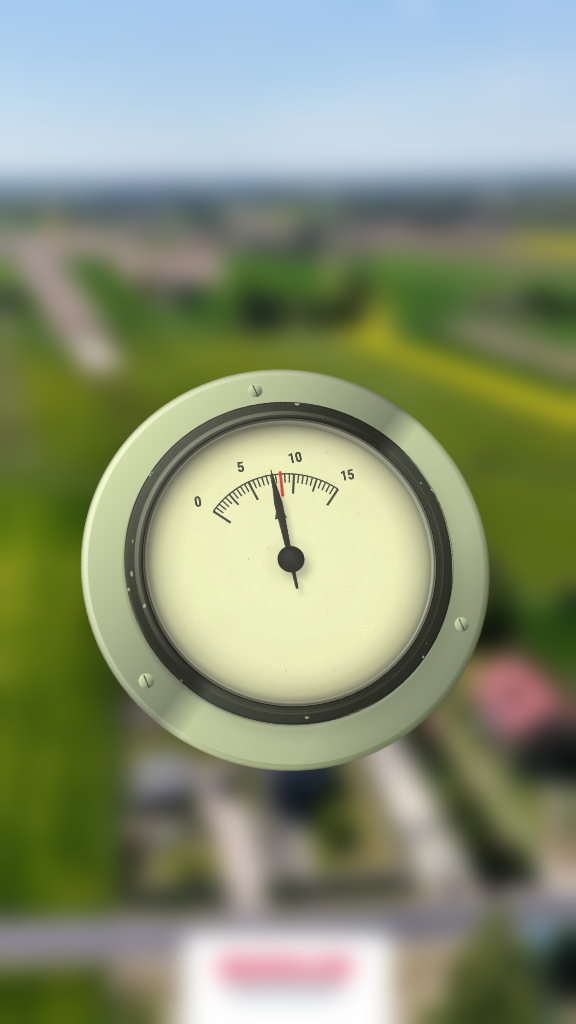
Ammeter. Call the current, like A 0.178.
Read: A 7.5
